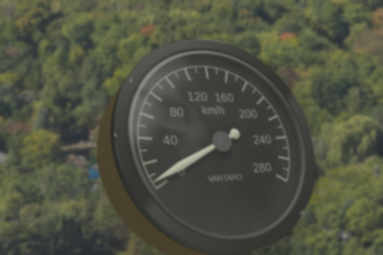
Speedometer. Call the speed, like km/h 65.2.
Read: km/h 5
